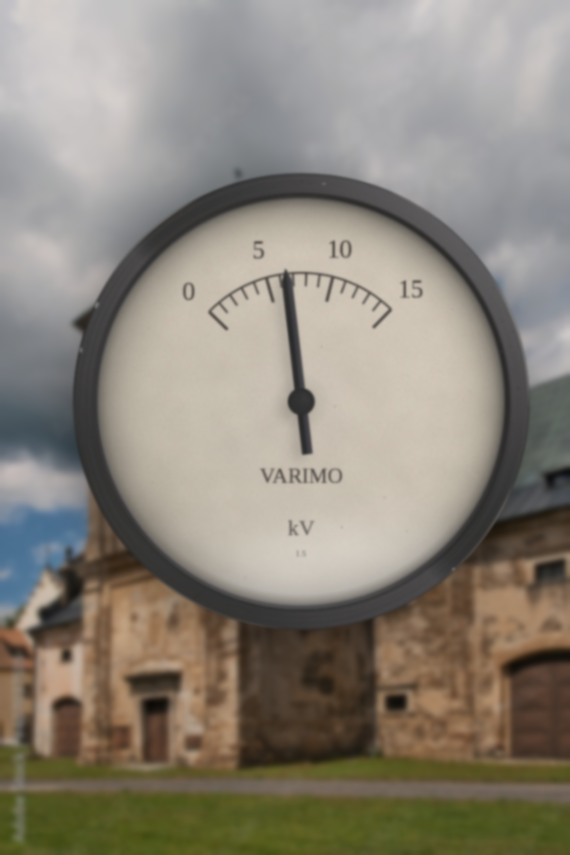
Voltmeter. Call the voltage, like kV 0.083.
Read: kV 6.5
